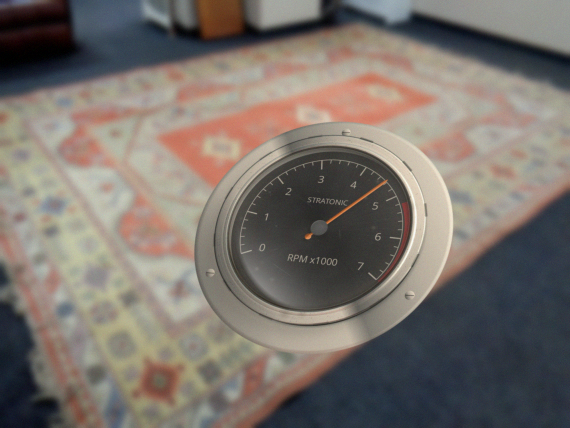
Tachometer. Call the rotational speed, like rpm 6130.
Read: rpm 4600
